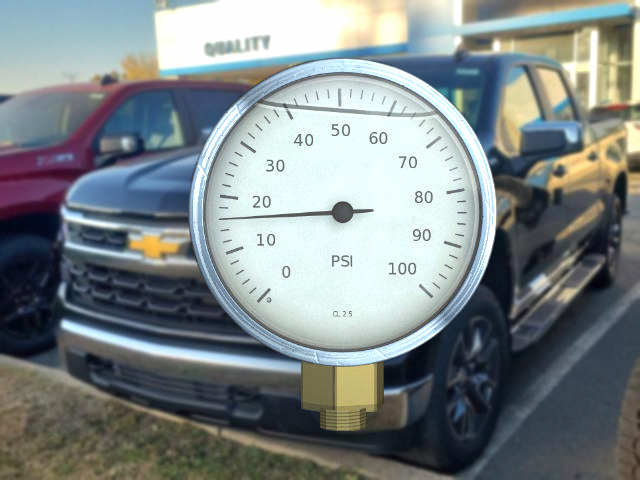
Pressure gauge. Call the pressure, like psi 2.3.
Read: psi 16
